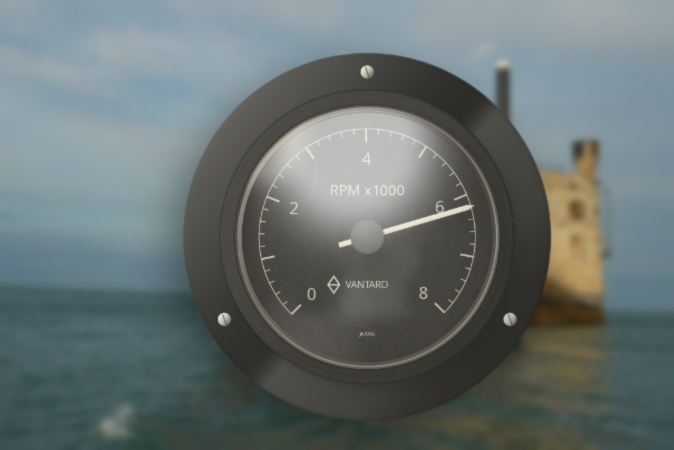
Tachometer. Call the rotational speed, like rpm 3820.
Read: rpm 6200
